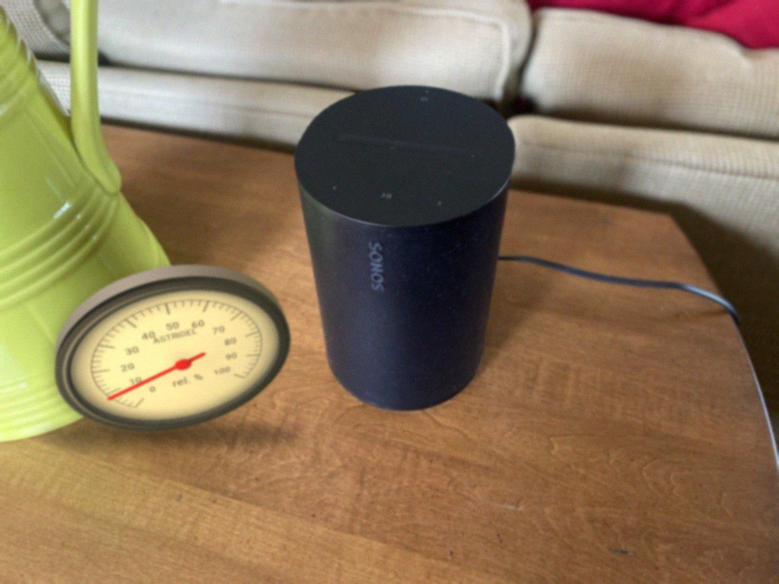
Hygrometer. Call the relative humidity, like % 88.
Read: % 10
